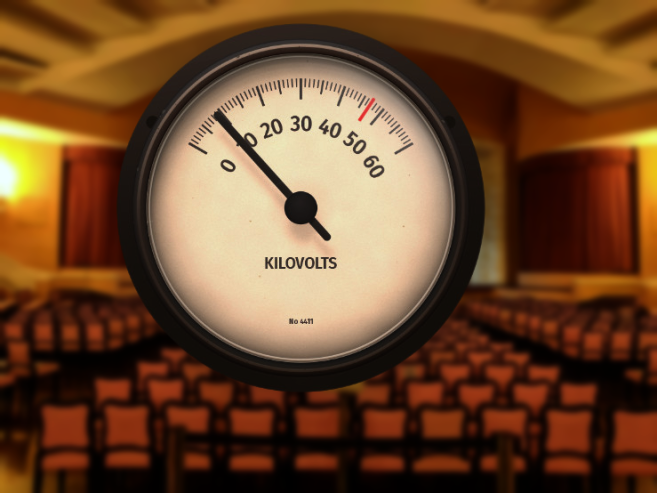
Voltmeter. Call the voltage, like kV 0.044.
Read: kV 9
